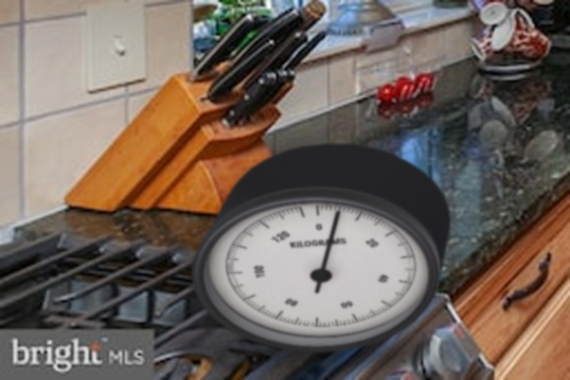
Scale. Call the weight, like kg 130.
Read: kg 5
